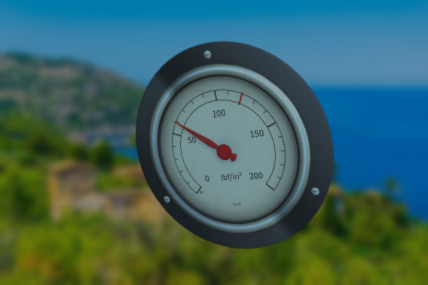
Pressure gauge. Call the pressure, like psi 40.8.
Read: psi 60
